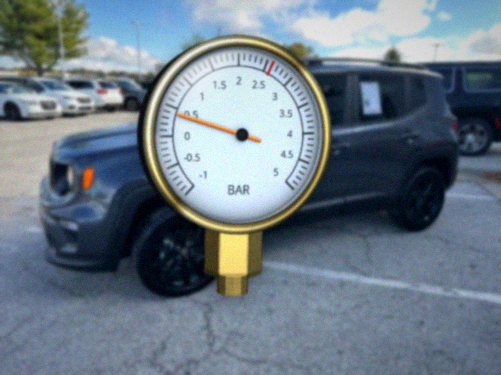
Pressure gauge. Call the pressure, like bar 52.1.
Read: bar 0.4
